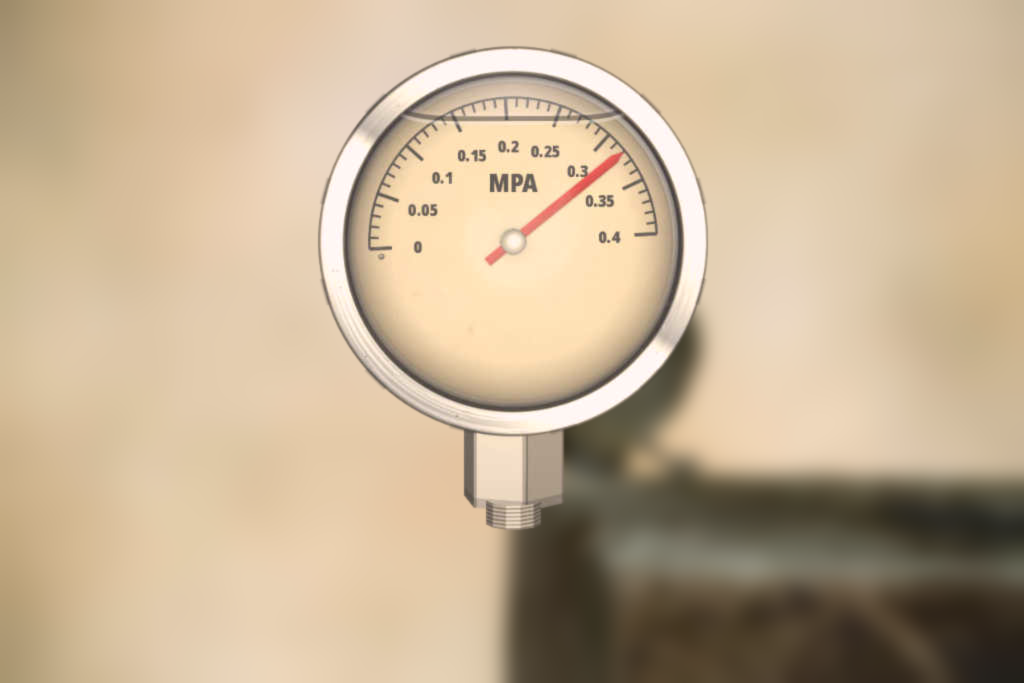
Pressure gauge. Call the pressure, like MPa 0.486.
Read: MPa 0.32
